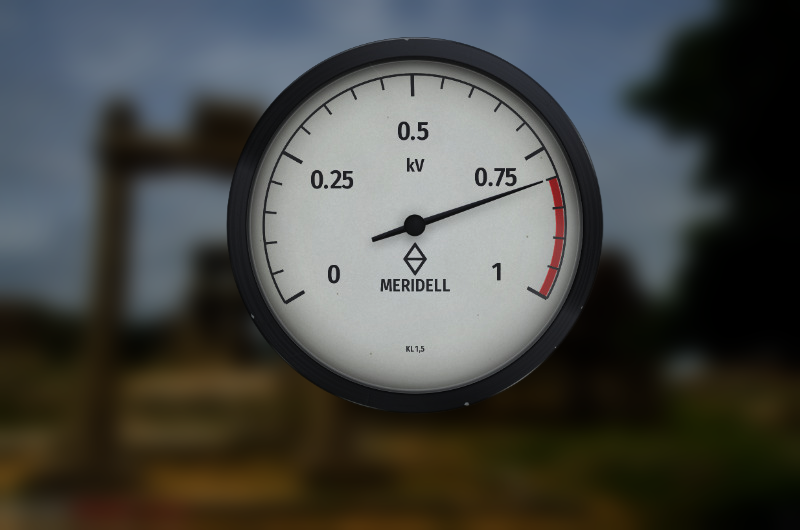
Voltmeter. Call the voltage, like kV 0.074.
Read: kV 0.8
